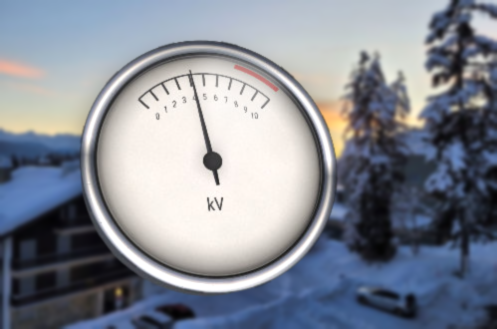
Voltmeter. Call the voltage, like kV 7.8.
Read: kV 4
